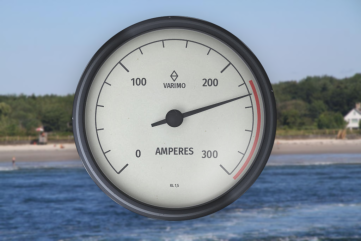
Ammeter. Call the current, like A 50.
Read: A 230
